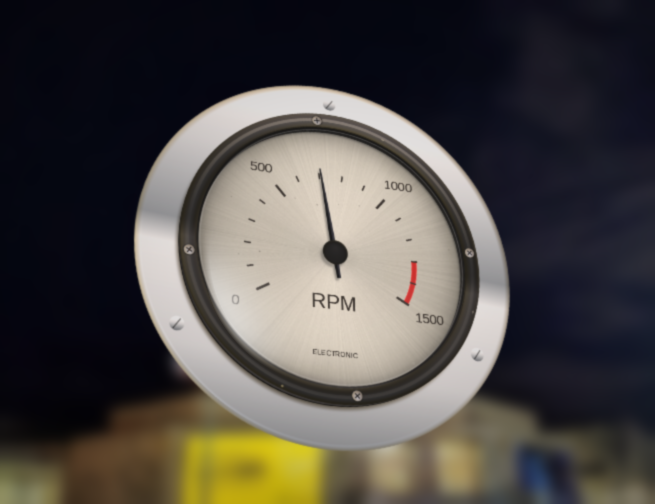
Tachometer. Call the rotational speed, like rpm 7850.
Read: rpm 700
